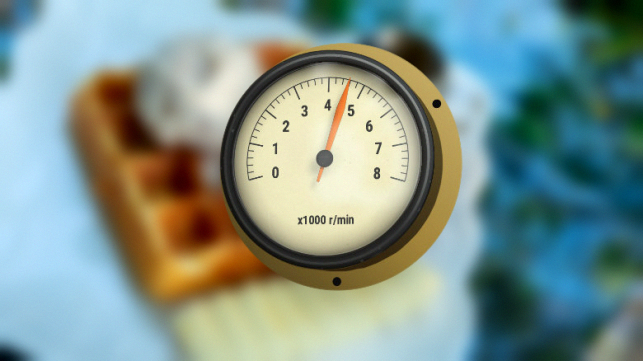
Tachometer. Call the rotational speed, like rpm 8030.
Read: rpm 4600
